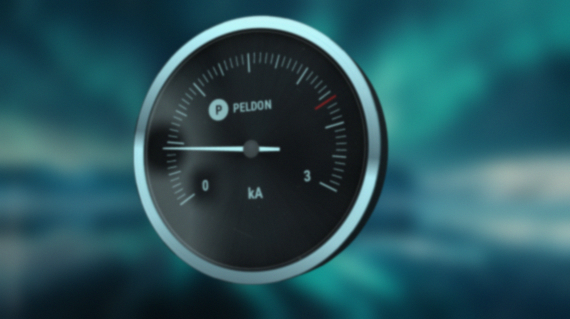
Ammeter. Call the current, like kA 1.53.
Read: kA 0.45
